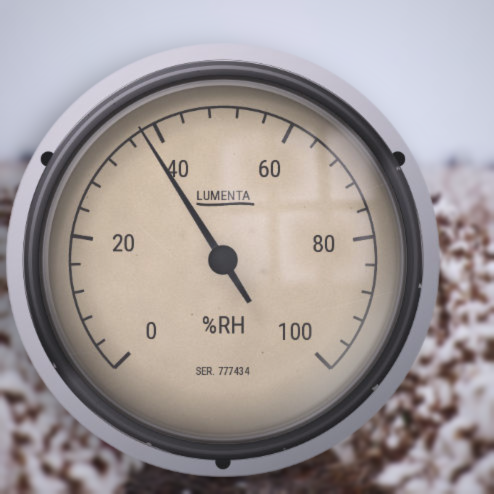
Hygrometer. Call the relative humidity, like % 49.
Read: % 38
